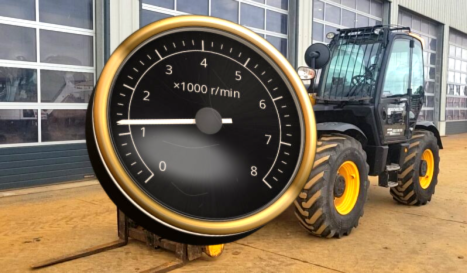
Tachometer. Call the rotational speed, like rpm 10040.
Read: rpm 1200
